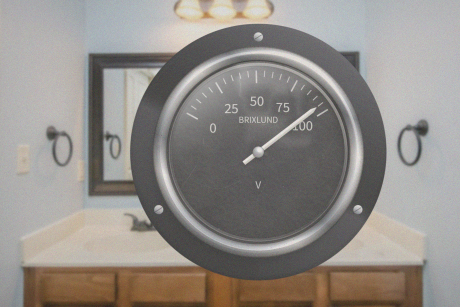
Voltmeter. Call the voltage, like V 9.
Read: V 95
